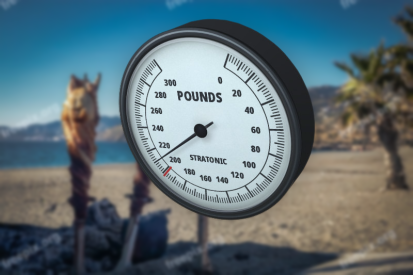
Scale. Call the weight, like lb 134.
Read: lb 210
